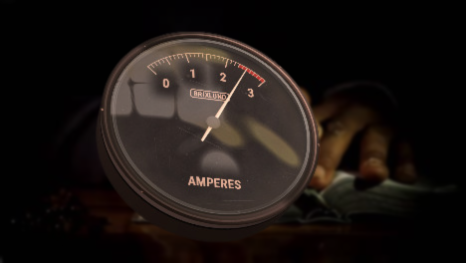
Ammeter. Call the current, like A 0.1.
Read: A 2.5
